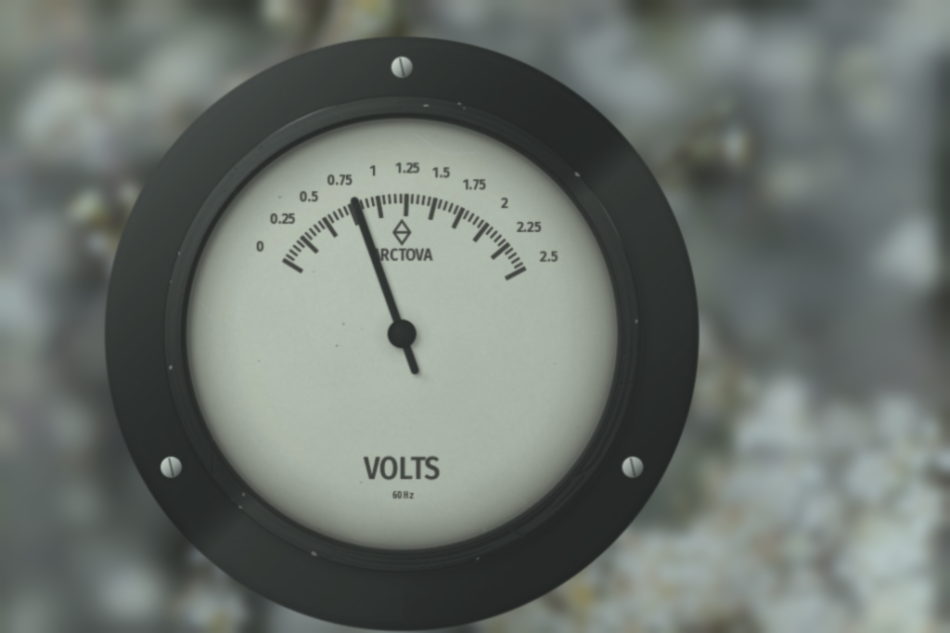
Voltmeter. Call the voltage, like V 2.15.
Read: V 0.8
